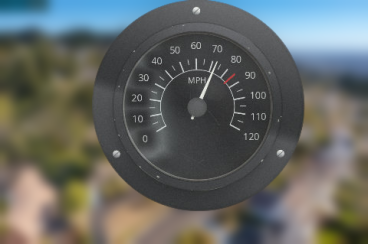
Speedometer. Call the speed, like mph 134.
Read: mph 72.5
